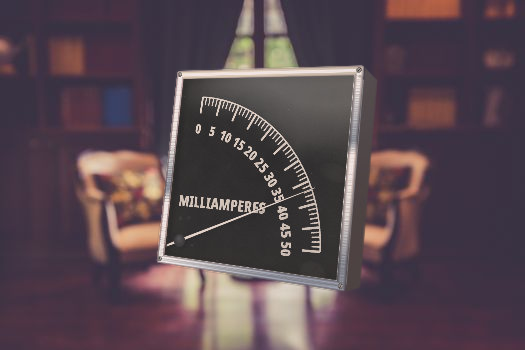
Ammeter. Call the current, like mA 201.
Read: mA 37
